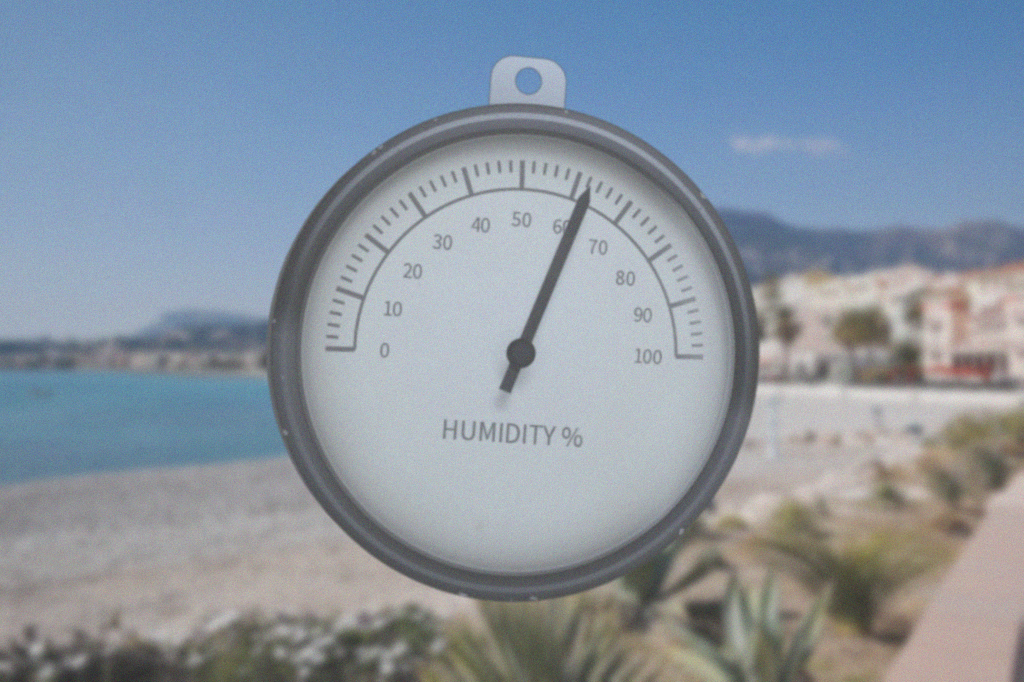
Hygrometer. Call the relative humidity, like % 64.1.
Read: % 62
